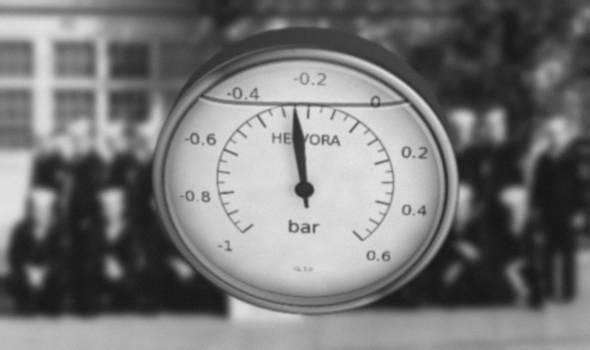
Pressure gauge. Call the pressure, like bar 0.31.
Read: bar -0.25
